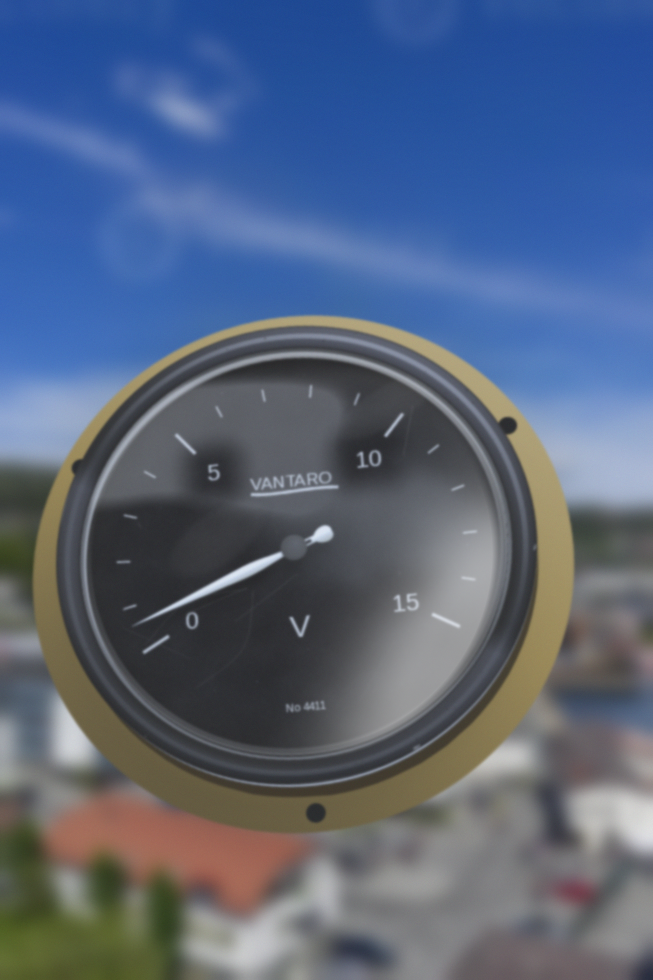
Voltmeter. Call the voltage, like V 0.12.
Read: V 0.5
